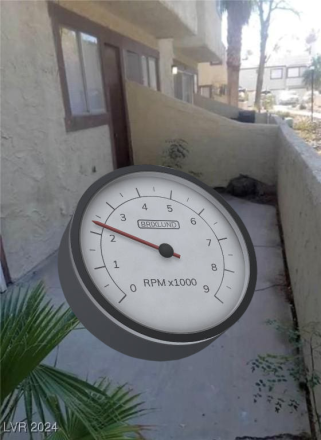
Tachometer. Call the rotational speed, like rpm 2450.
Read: rpm 2250
